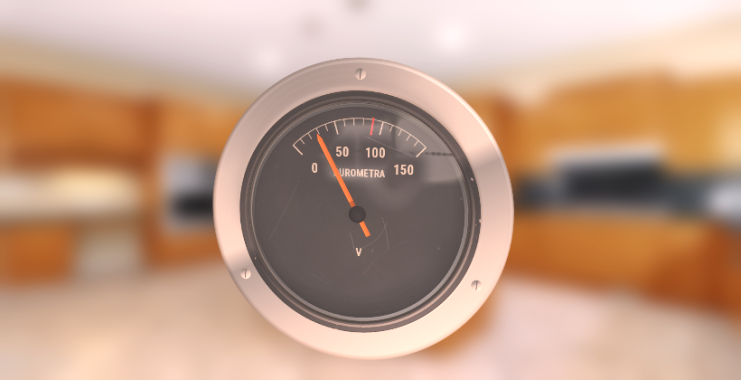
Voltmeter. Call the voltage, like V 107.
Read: V 30
